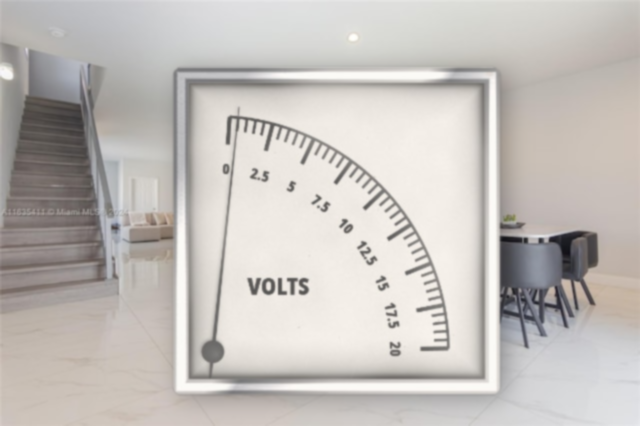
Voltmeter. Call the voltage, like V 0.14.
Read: V 0.5
